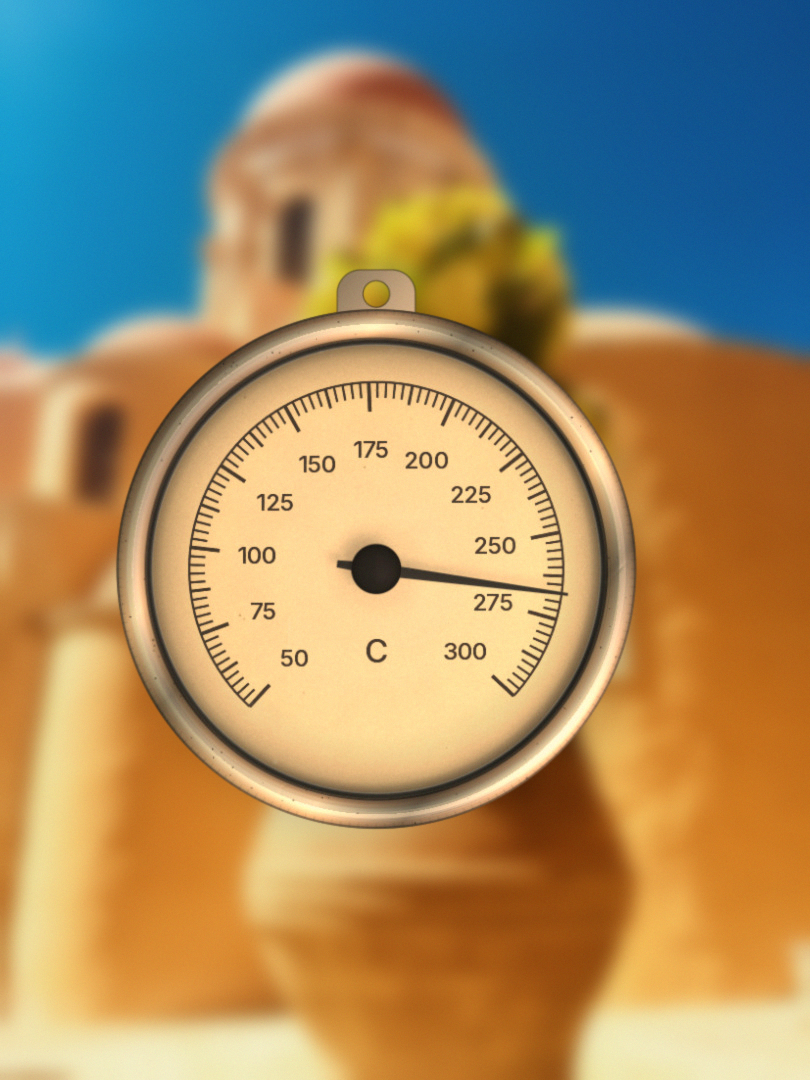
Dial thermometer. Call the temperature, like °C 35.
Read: °C 267.5
